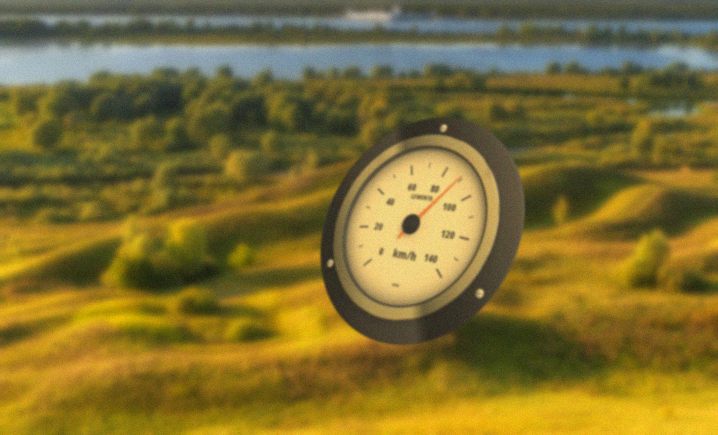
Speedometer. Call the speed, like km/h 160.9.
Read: km/h 90
